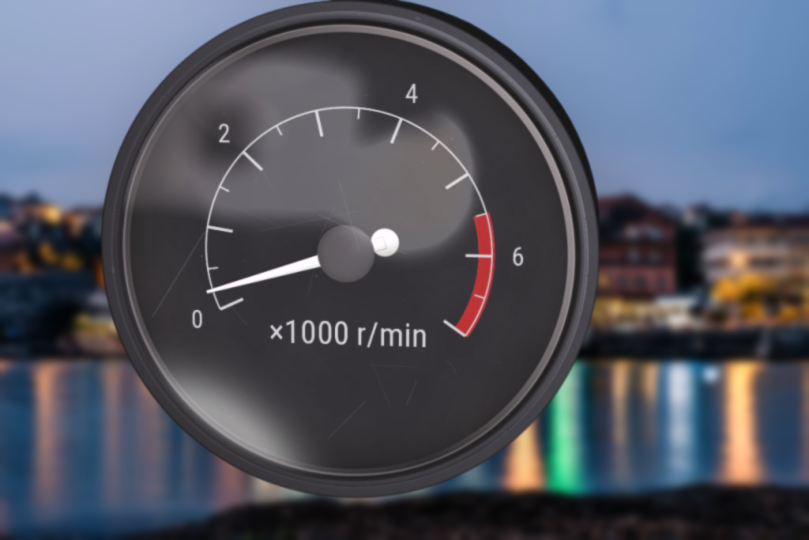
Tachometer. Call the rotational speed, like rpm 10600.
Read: rpm 250
